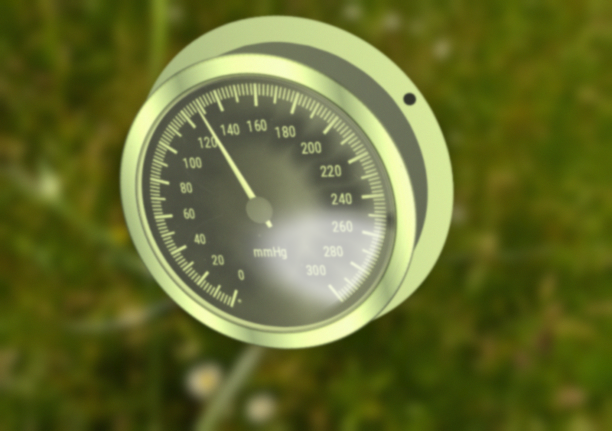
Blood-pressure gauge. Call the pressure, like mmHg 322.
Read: mmHg 130
